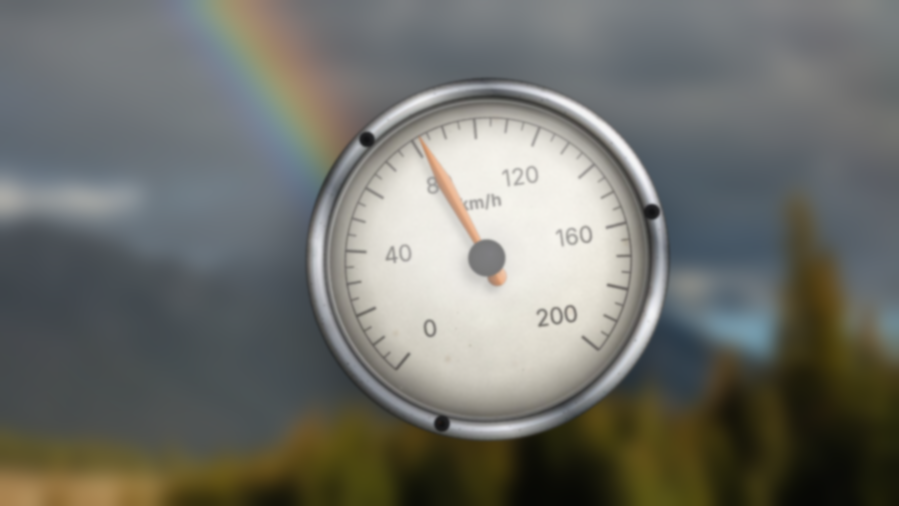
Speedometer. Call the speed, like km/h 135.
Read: km/h 82.5
